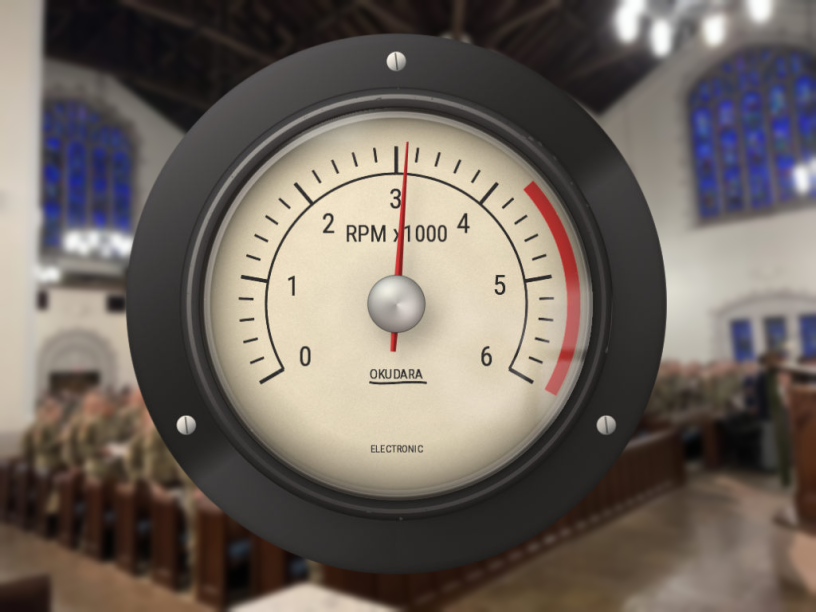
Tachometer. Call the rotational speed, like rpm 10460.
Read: rpm 3100
